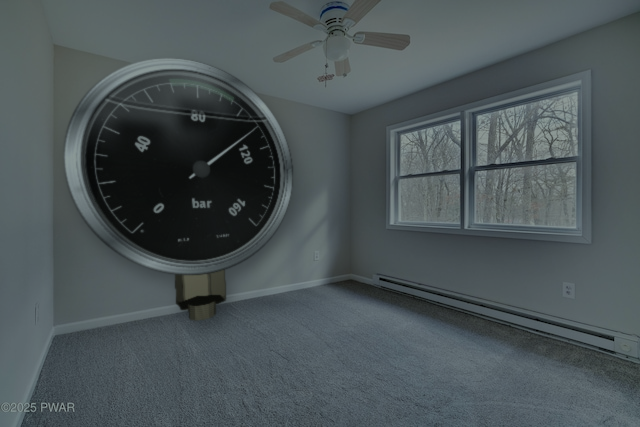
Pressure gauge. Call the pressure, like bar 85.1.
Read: bar 110
